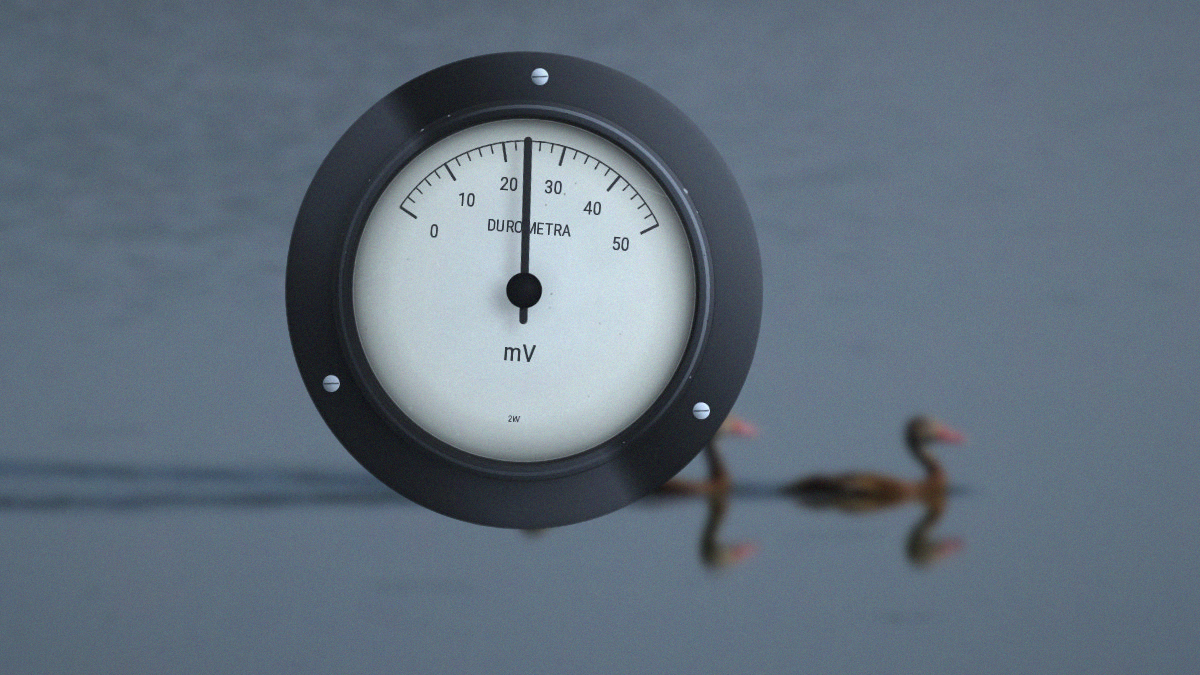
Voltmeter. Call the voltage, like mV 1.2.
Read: mV 24
